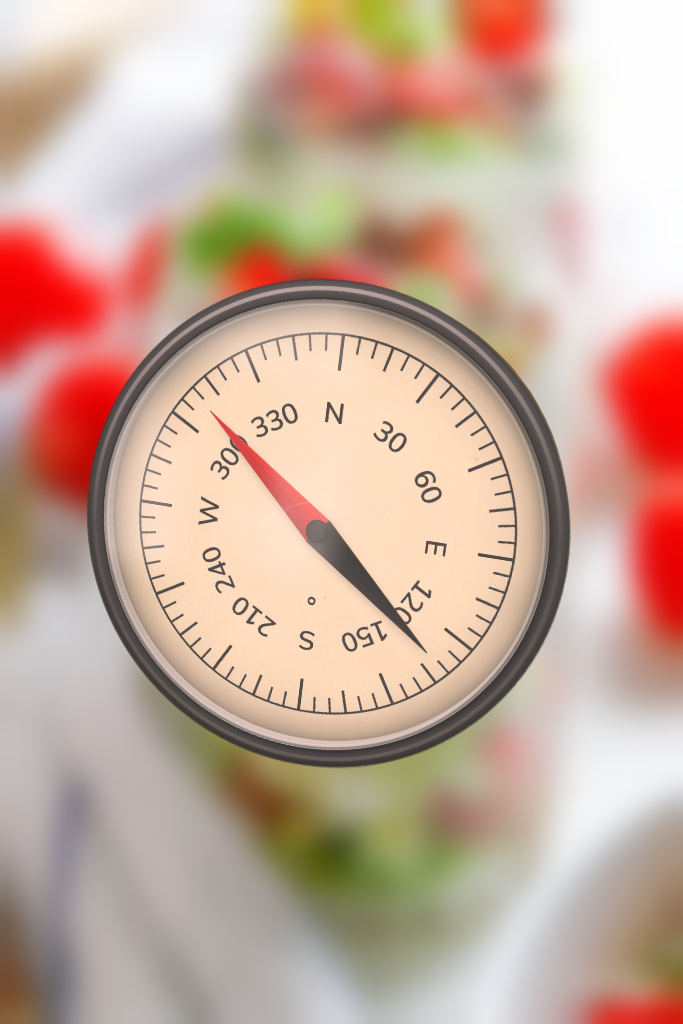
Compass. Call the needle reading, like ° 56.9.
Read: ° 310
